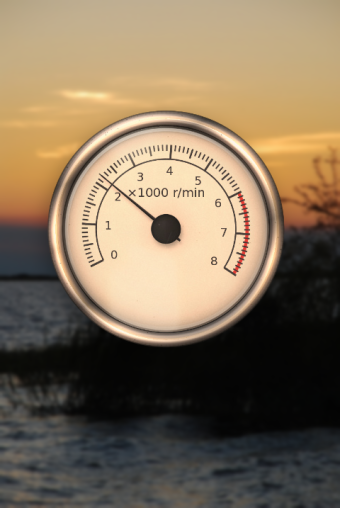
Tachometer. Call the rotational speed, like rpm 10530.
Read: rpm 2200
